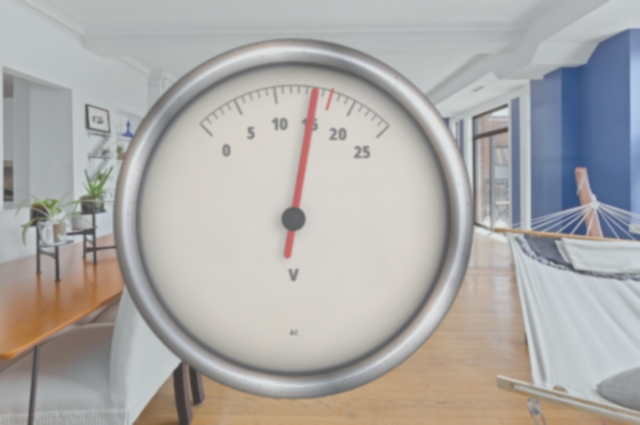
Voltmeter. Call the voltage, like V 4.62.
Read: V 15
